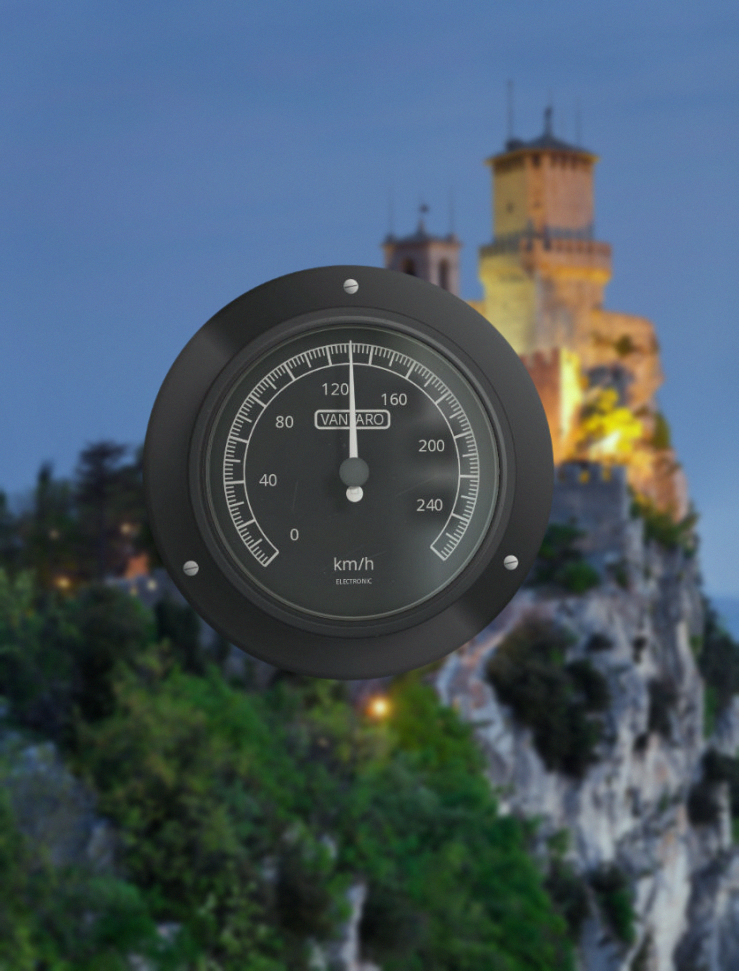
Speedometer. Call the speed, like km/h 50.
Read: km/h 130
